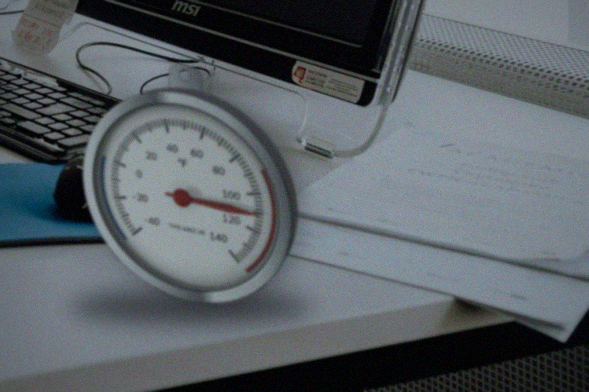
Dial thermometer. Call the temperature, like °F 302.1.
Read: °F 110
